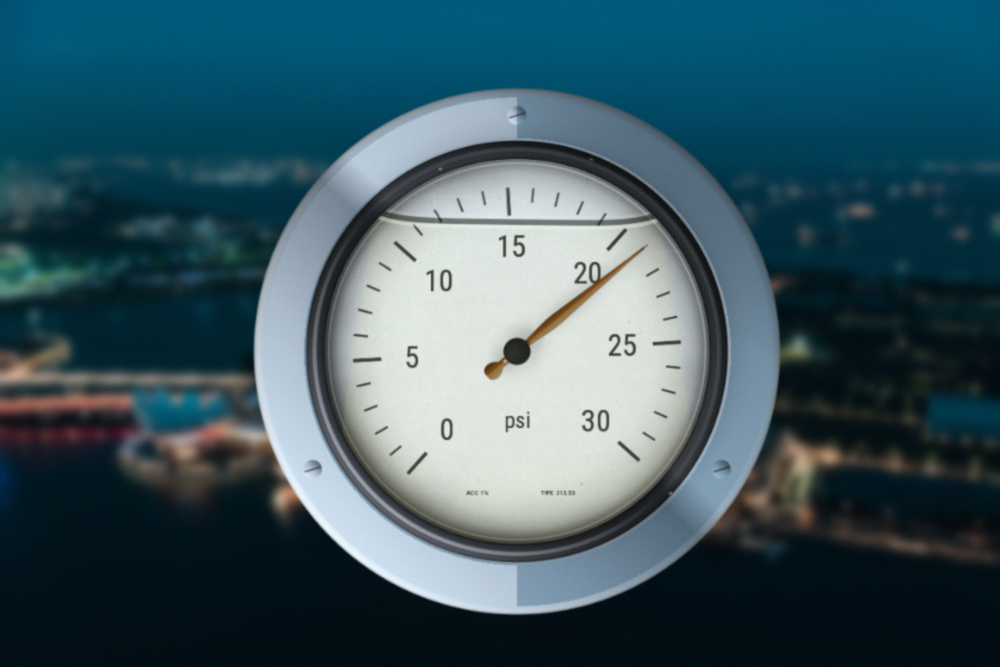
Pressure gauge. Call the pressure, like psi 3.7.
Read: psi 21
